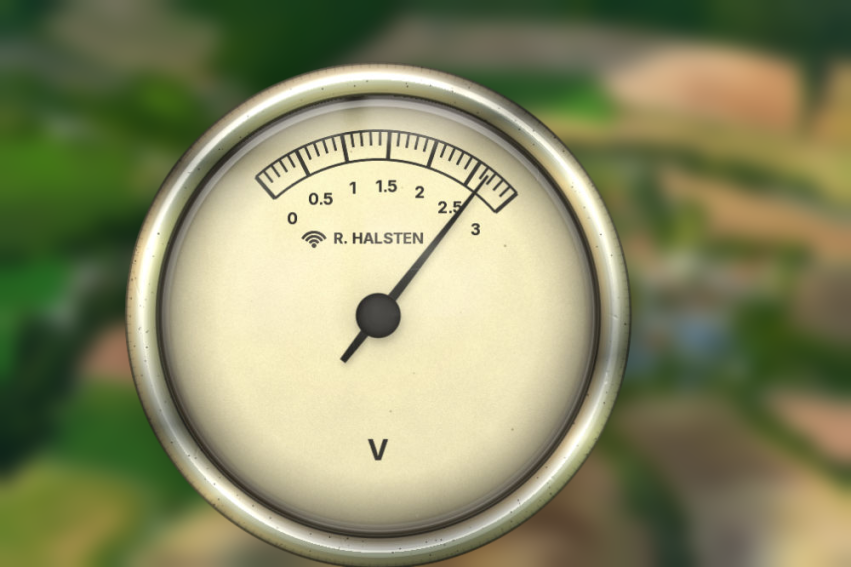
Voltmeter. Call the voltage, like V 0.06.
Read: V 2.65
